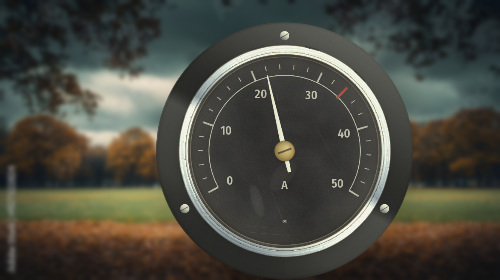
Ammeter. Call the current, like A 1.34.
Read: A 22
